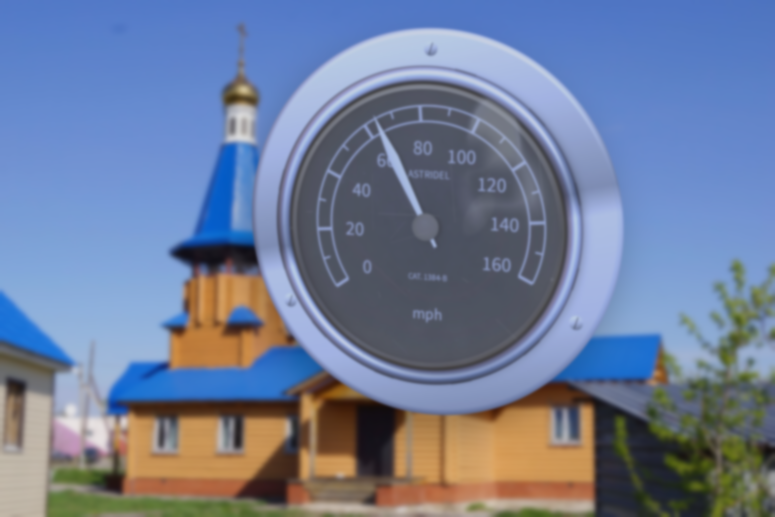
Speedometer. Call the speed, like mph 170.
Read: mph 65
